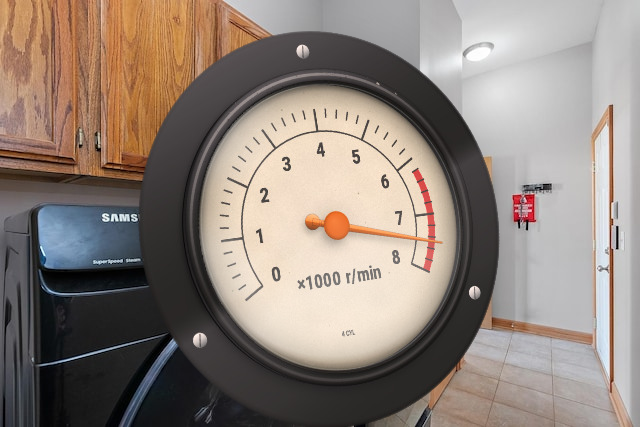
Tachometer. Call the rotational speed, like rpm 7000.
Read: rpm 7500
